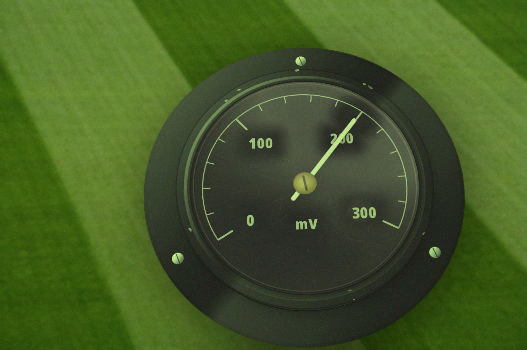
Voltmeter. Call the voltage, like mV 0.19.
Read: mV 200
